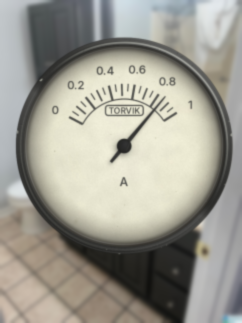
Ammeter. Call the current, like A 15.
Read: A 0.85
